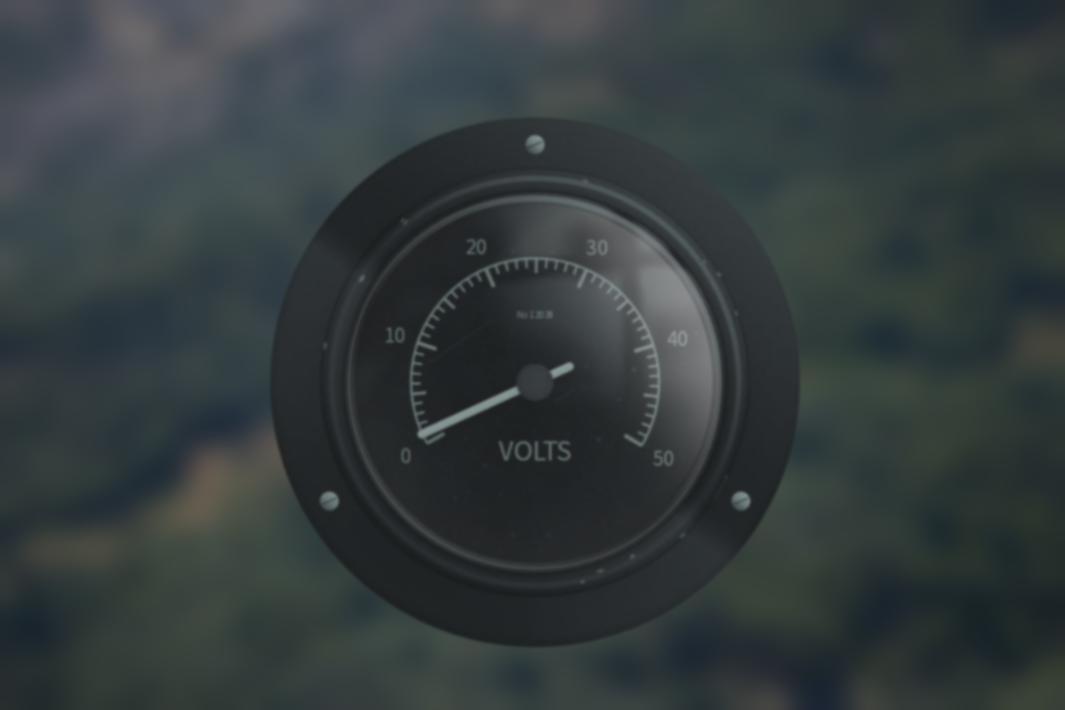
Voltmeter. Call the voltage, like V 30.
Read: V 1
